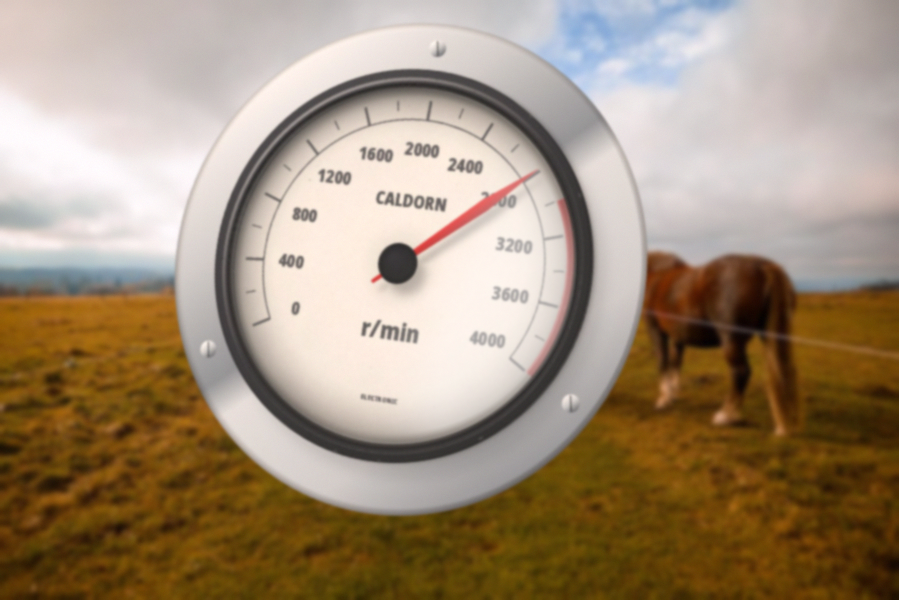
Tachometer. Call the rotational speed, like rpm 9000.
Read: rpm 2800
